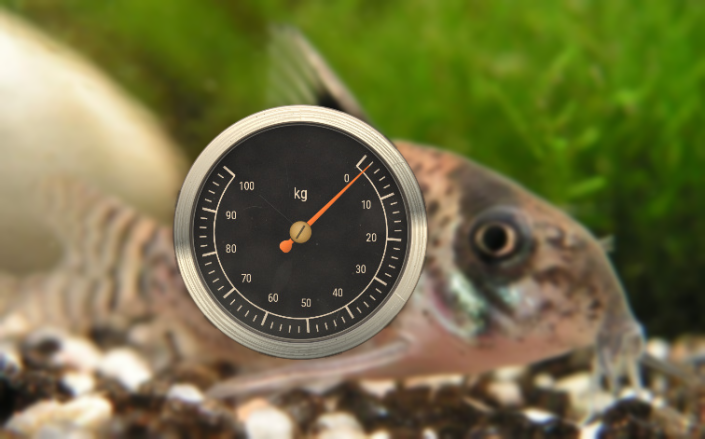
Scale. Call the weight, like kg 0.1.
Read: kg 2
